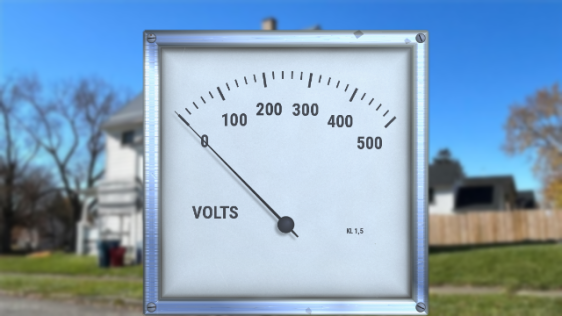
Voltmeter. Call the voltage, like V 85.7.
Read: V 0
